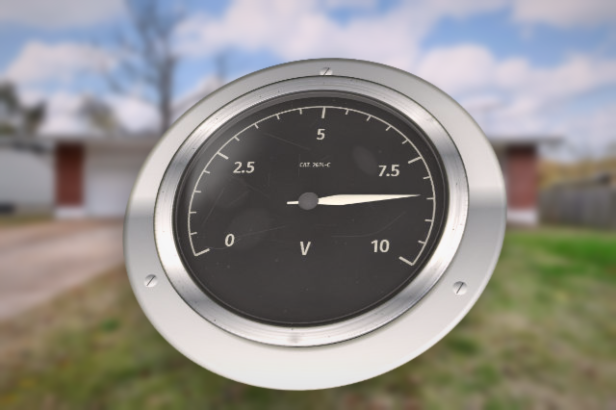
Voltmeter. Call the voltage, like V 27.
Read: V 8.5
